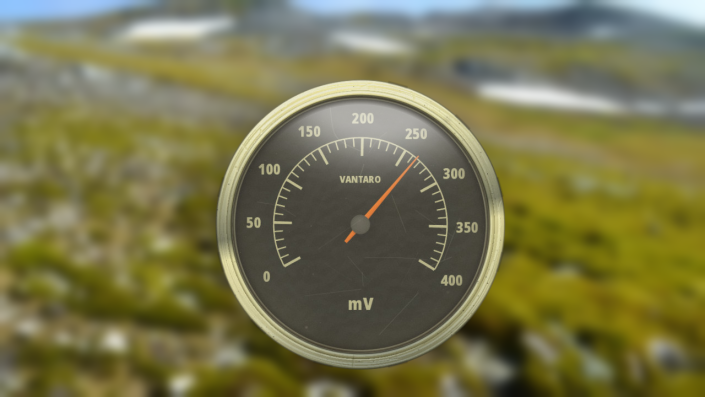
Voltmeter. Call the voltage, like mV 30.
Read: mV 265
